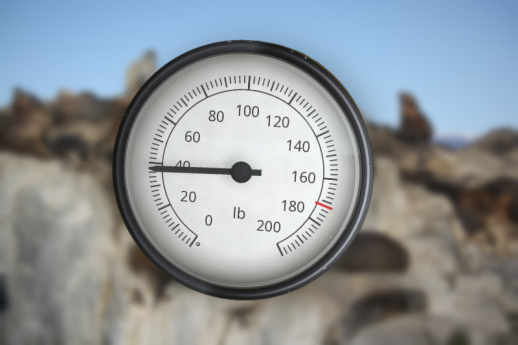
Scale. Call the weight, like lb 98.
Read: lb 38
